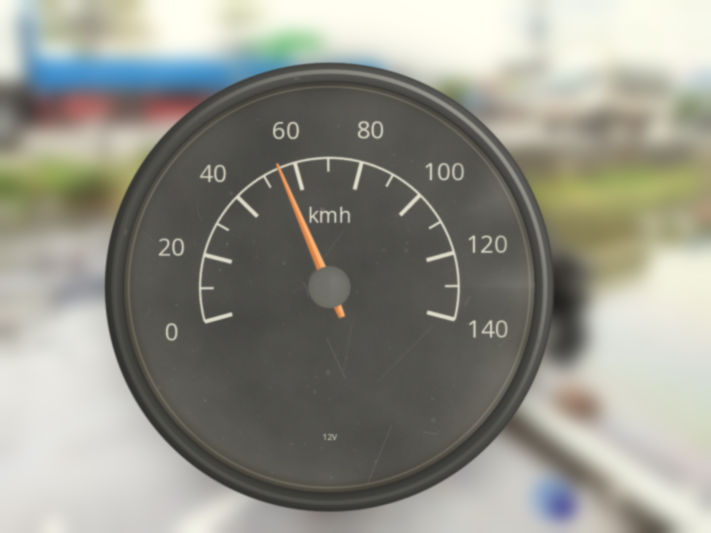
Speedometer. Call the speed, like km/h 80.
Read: km/h 55
